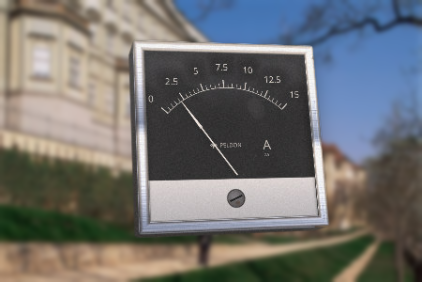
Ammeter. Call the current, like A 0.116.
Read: A 2
